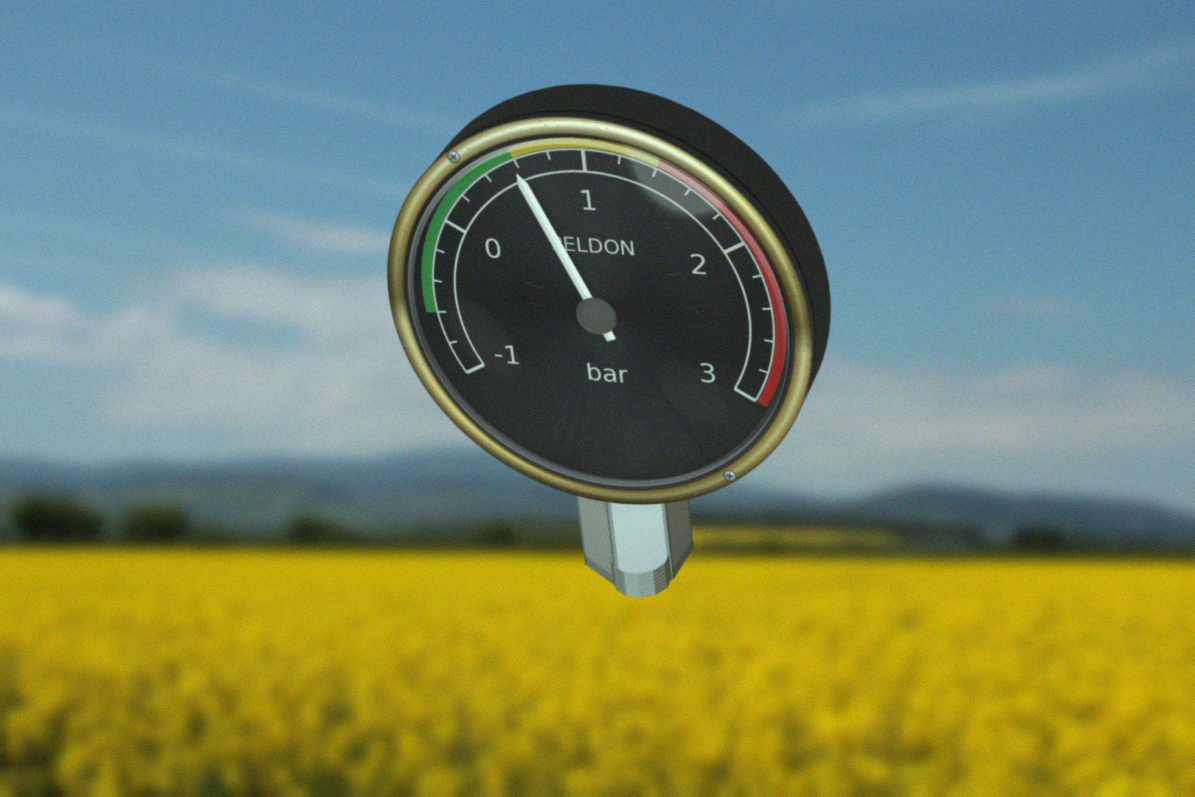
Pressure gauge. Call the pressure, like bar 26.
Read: bar 0.6
